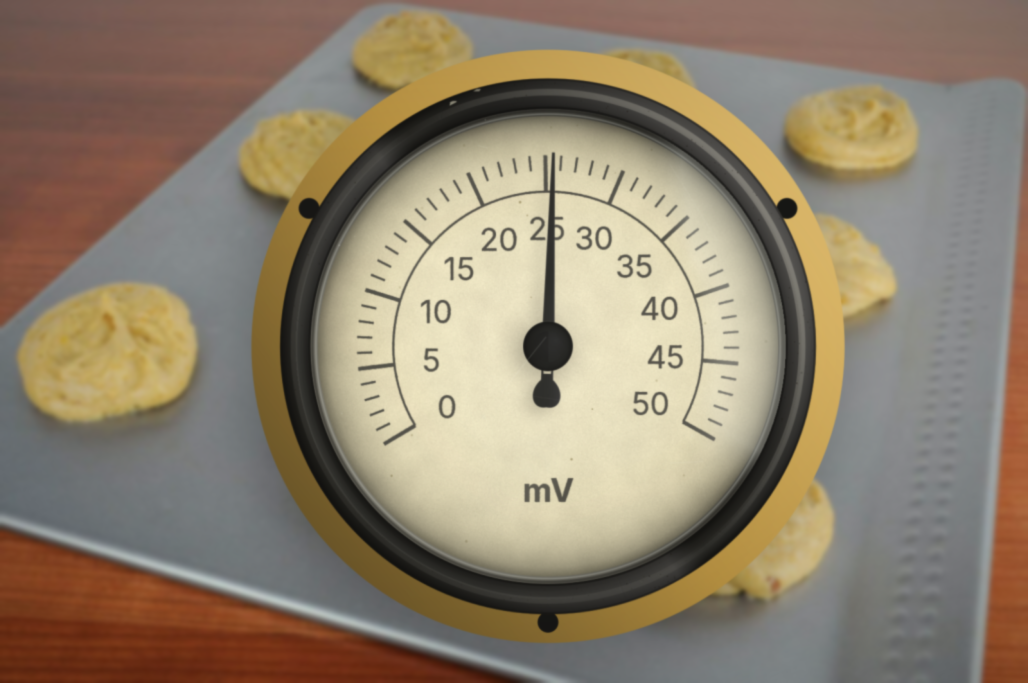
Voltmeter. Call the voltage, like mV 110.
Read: mV 25.5
